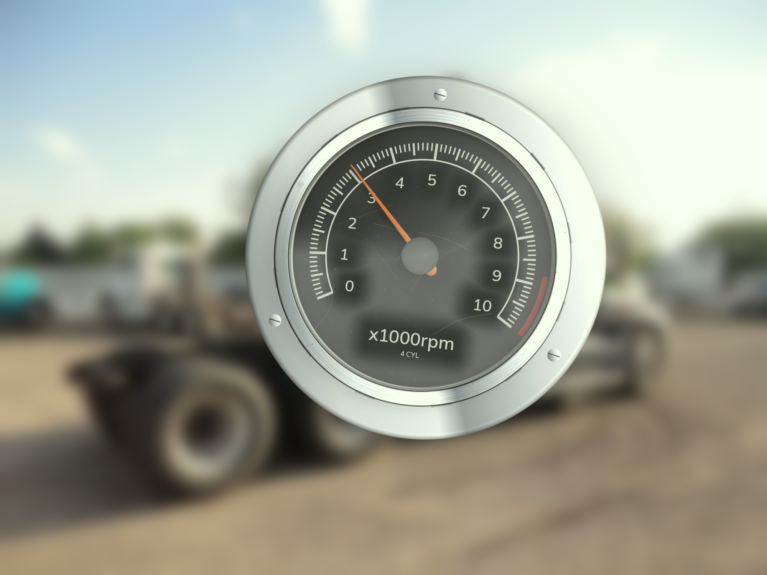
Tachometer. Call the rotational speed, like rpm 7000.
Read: rpm 3100
